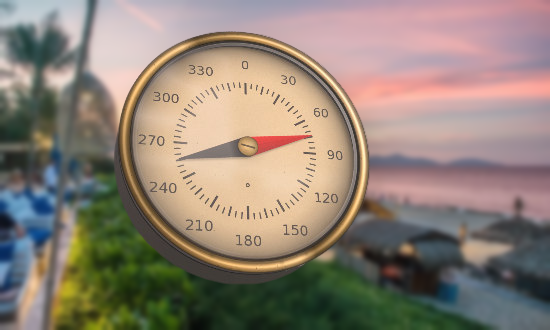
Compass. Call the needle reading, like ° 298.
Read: ° 75
